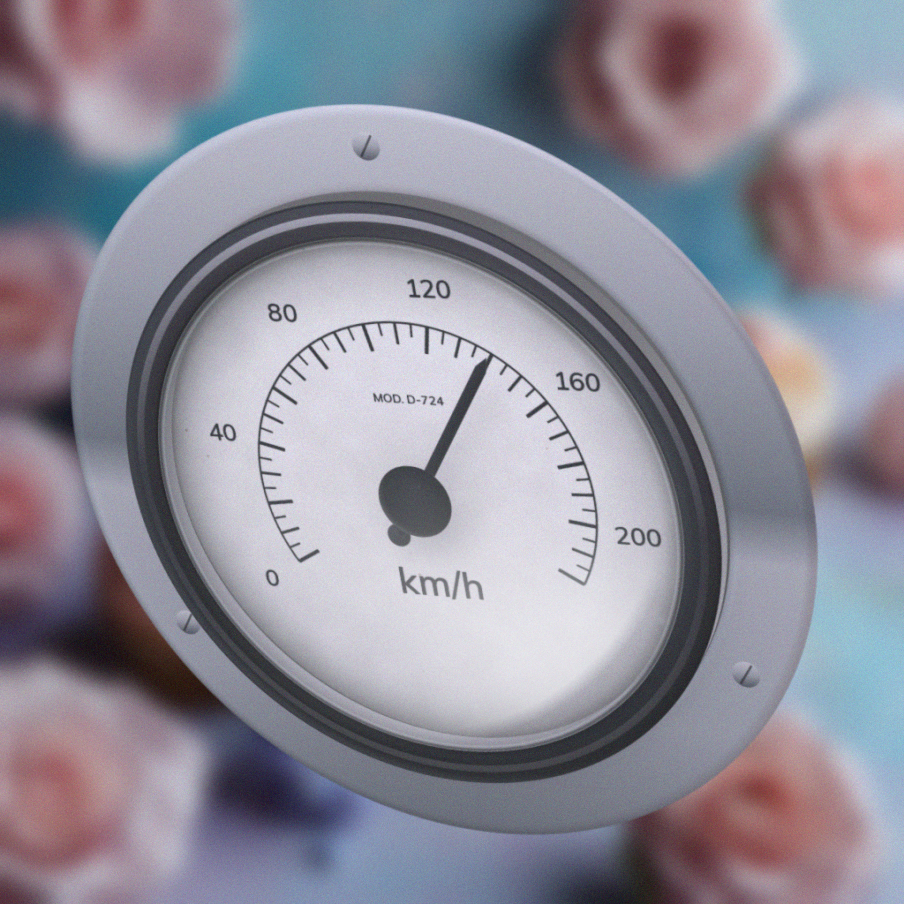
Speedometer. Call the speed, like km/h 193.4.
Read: km/h 140
